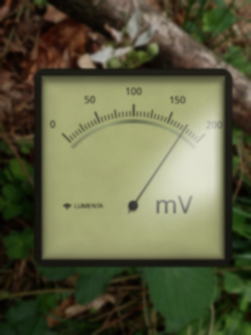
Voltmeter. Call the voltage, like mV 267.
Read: mV 175
